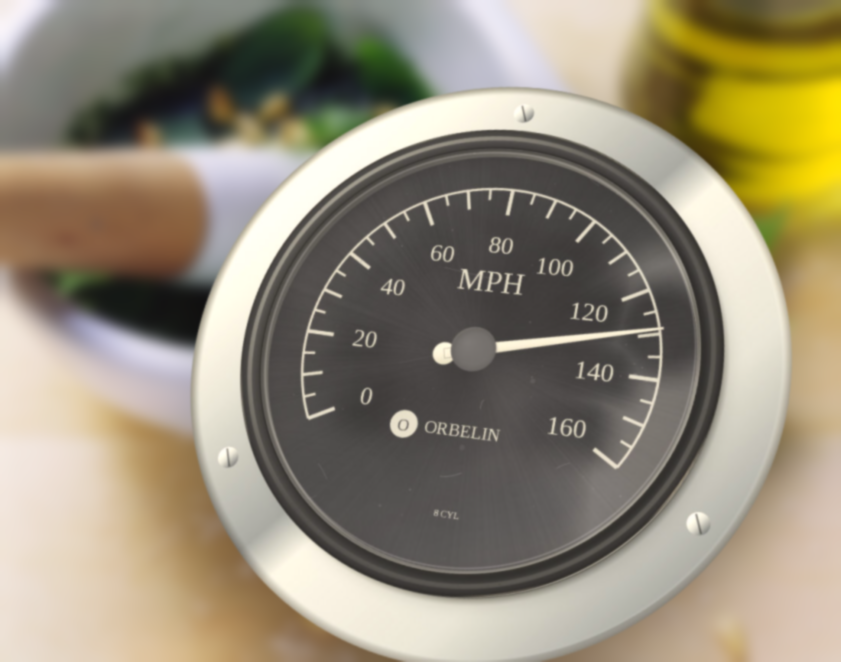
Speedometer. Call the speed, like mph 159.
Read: mph 130
